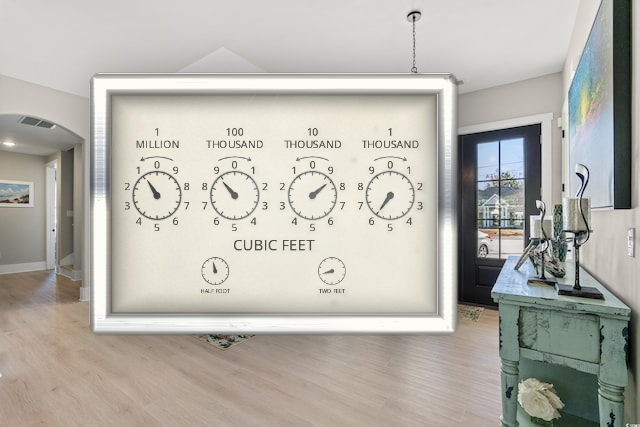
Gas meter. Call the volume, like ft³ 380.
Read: ft³ 88600
